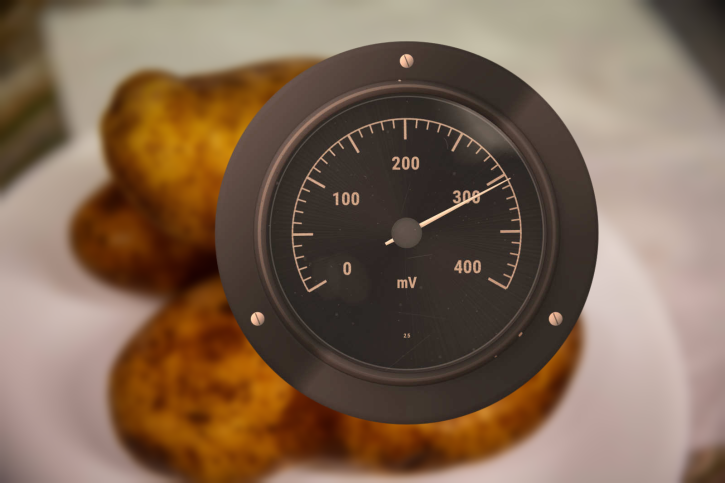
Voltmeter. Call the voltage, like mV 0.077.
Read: mV 305
